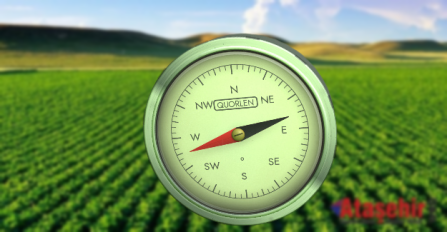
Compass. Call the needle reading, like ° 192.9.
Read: ° 255
